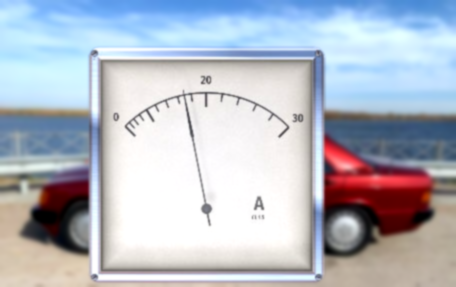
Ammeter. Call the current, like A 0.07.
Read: A 17
